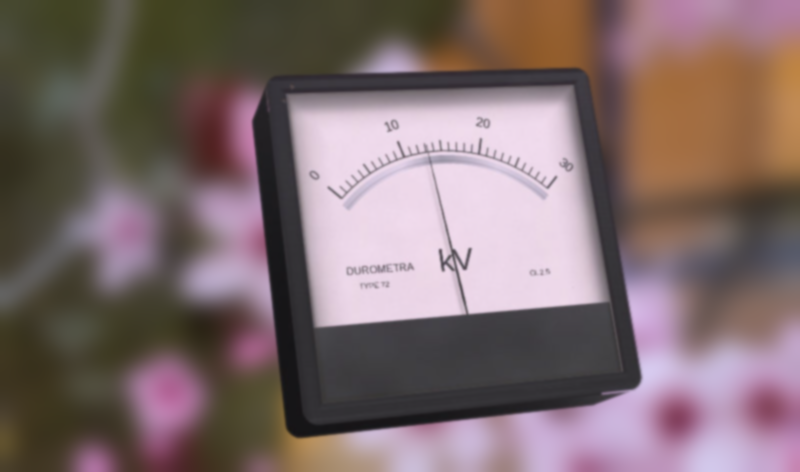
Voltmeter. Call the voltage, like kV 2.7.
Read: kV 13
